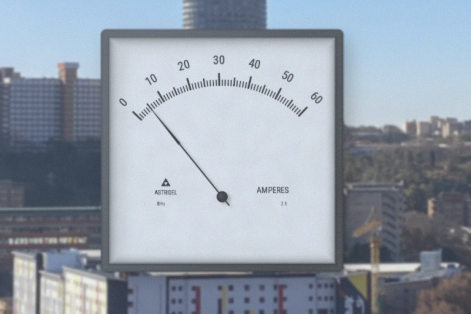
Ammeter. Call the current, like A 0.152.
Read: A 5
